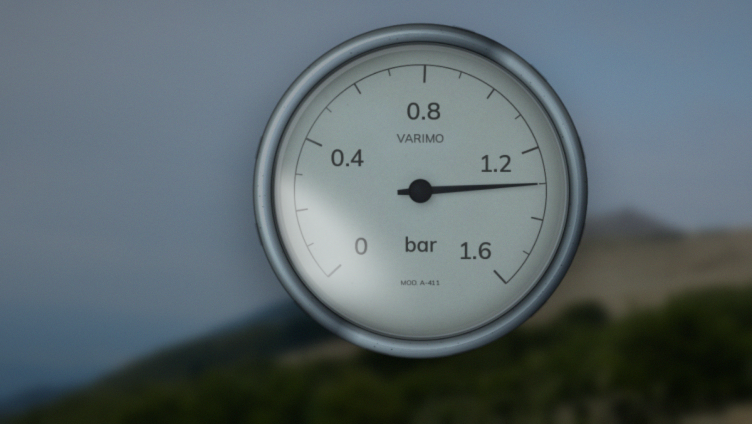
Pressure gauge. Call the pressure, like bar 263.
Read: bar 1.3
